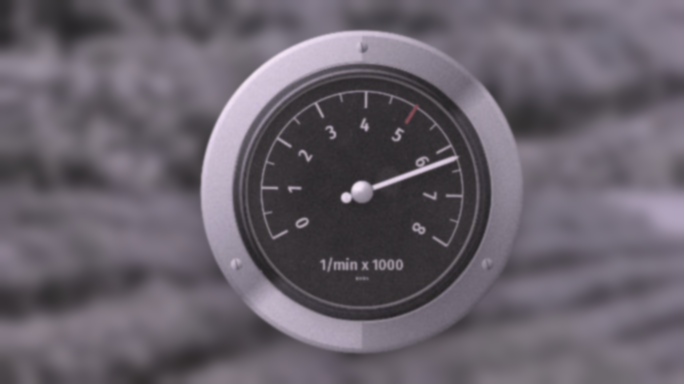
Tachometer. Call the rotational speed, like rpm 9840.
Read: rpm 6250
